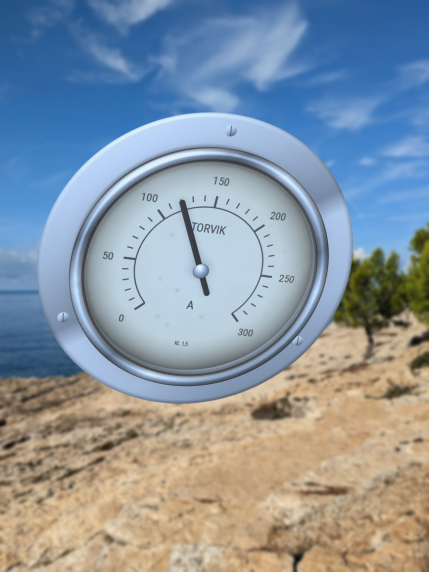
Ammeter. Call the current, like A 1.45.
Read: A 120
